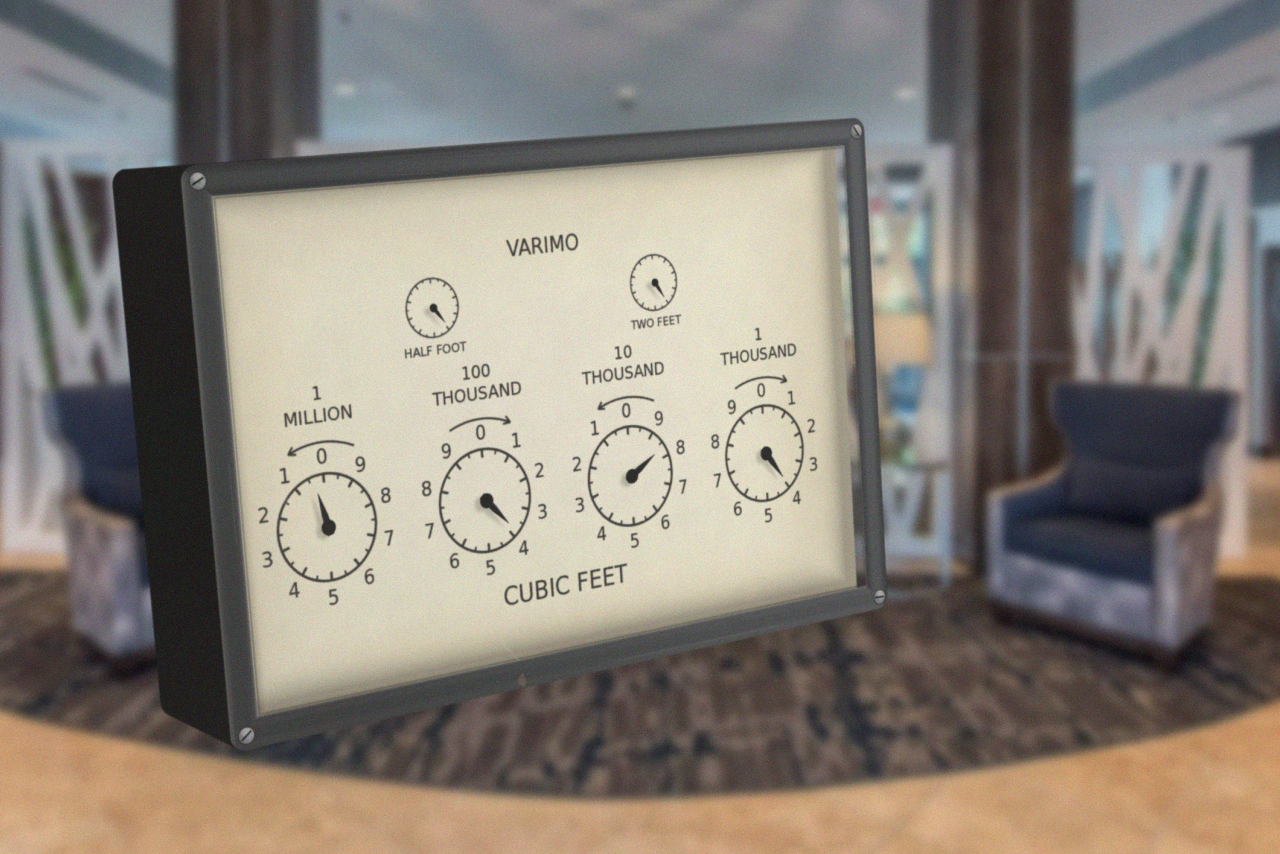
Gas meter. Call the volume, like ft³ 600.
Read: ft³ 38400
